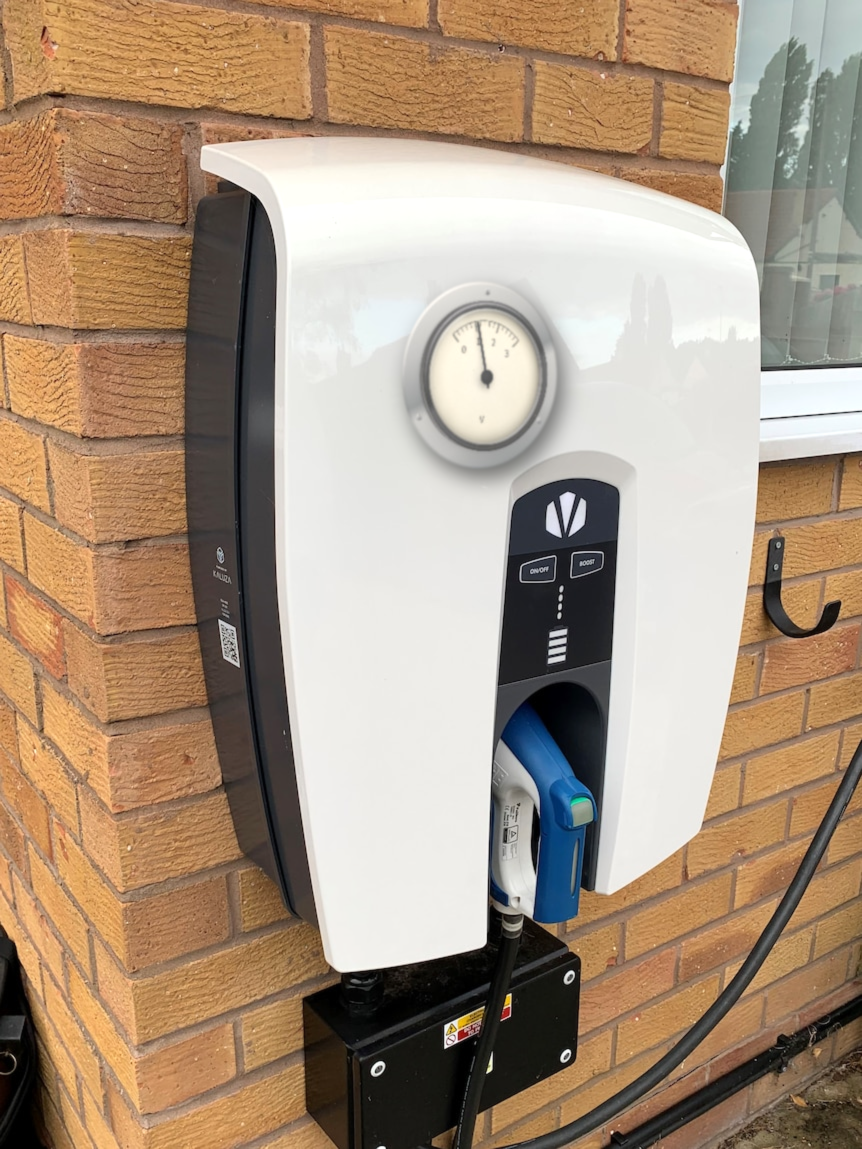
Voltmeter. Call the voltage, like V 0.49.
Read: V 1
